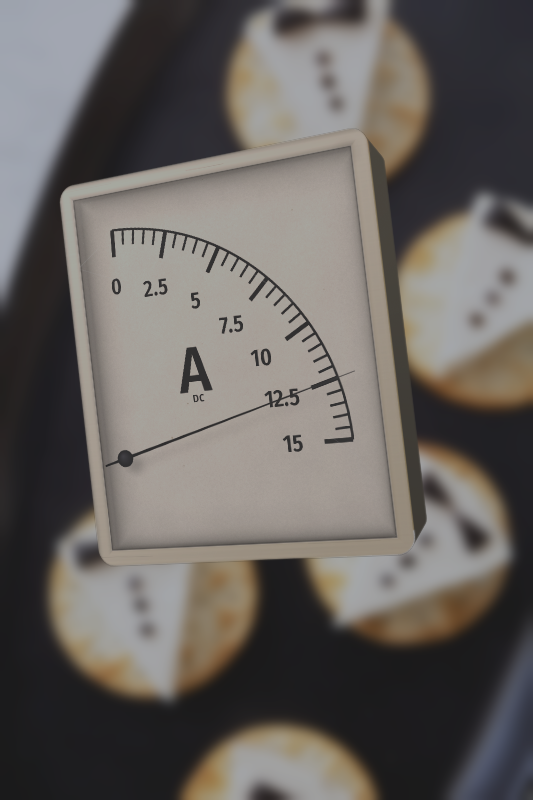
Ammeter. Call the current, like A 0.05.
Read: A 12.5
